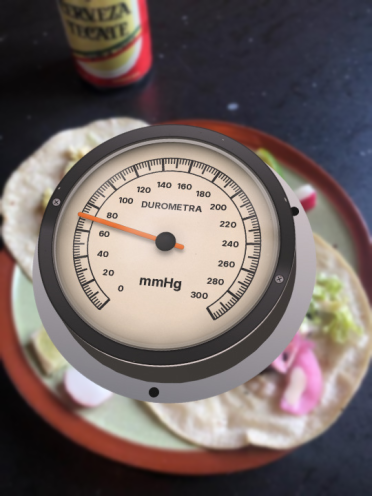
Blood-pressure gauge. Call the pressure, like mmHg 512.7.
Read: mmHg 70
